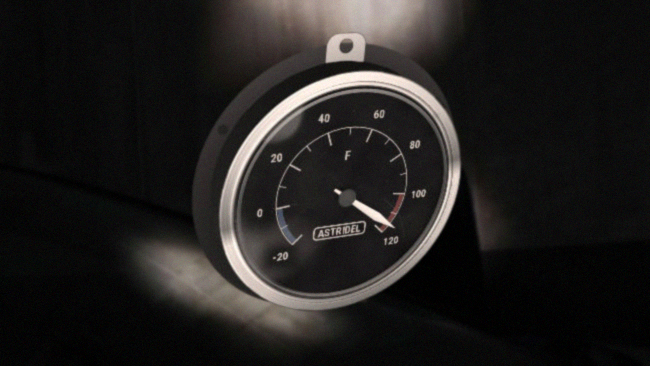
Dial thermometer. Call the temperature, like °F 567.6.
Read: °F 115
